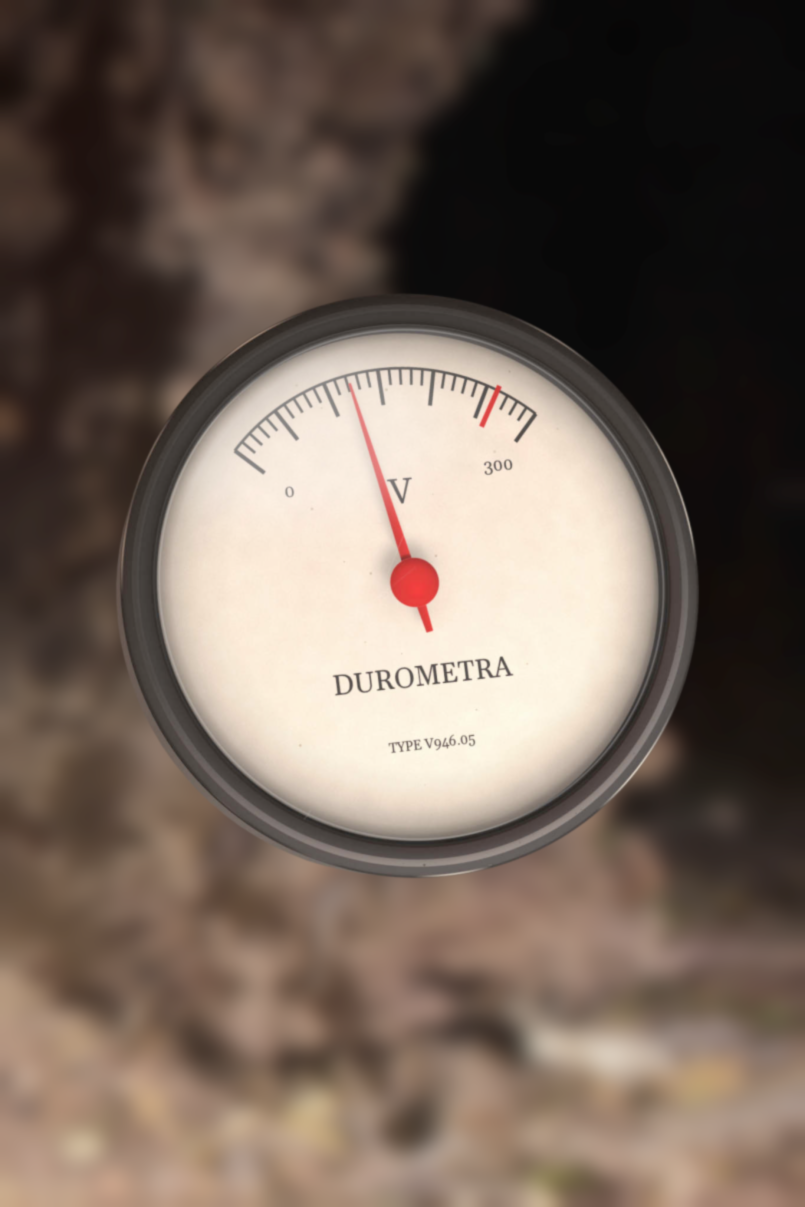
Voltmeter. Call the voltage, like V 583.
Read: V 120
